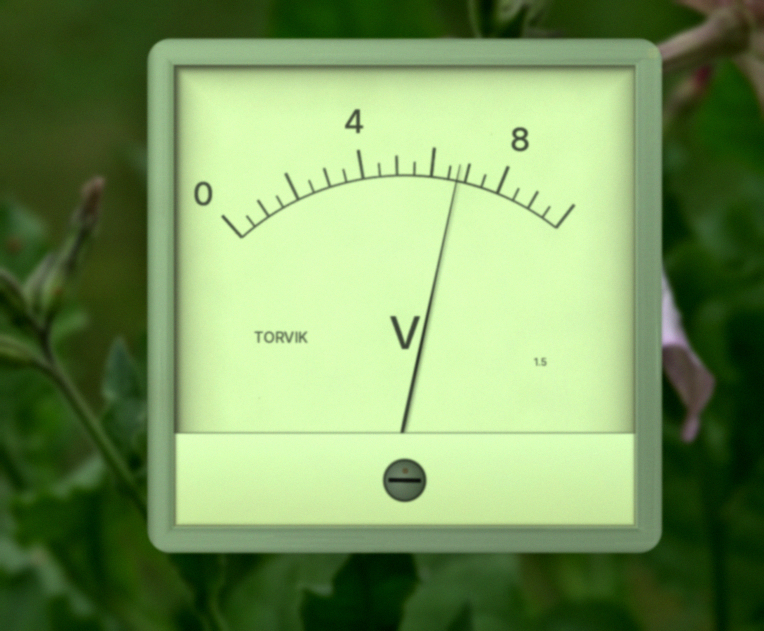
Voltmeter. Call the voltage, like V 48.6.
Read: V 6.75
